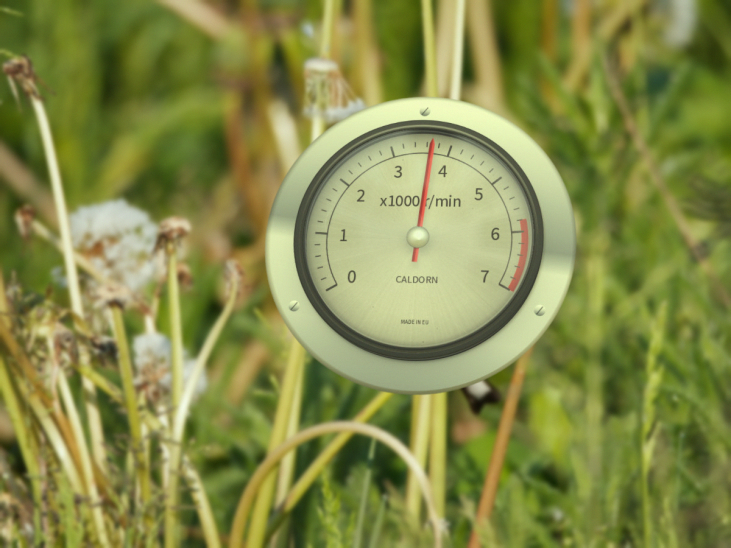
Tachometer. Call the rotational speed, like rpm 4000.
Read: rpm 3700
